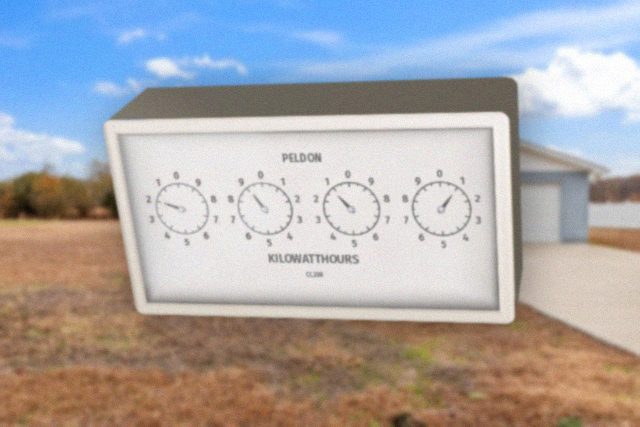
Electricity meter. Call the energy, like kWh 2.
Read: kWh 1911
